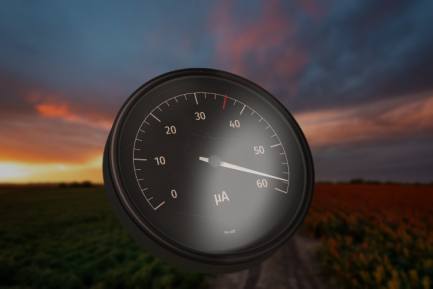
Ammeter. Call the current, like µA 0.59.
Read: µA 58
